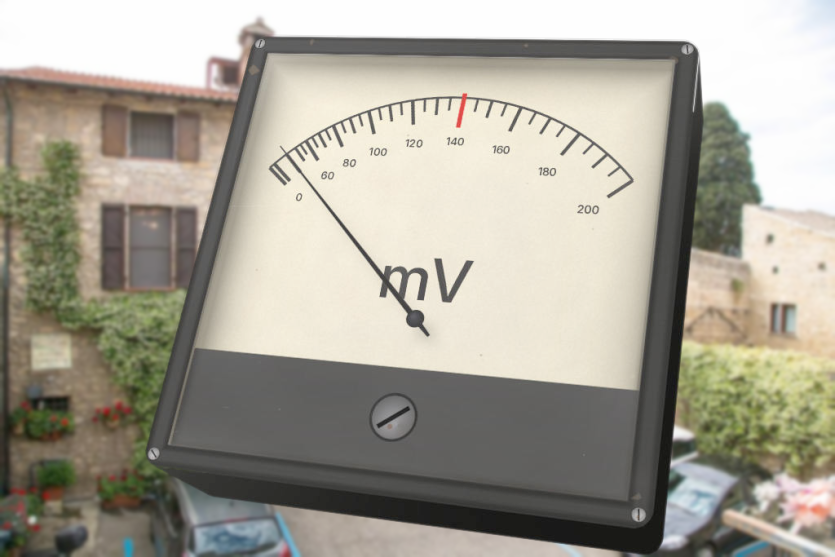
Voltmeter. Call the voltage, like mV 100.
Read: mV 40
